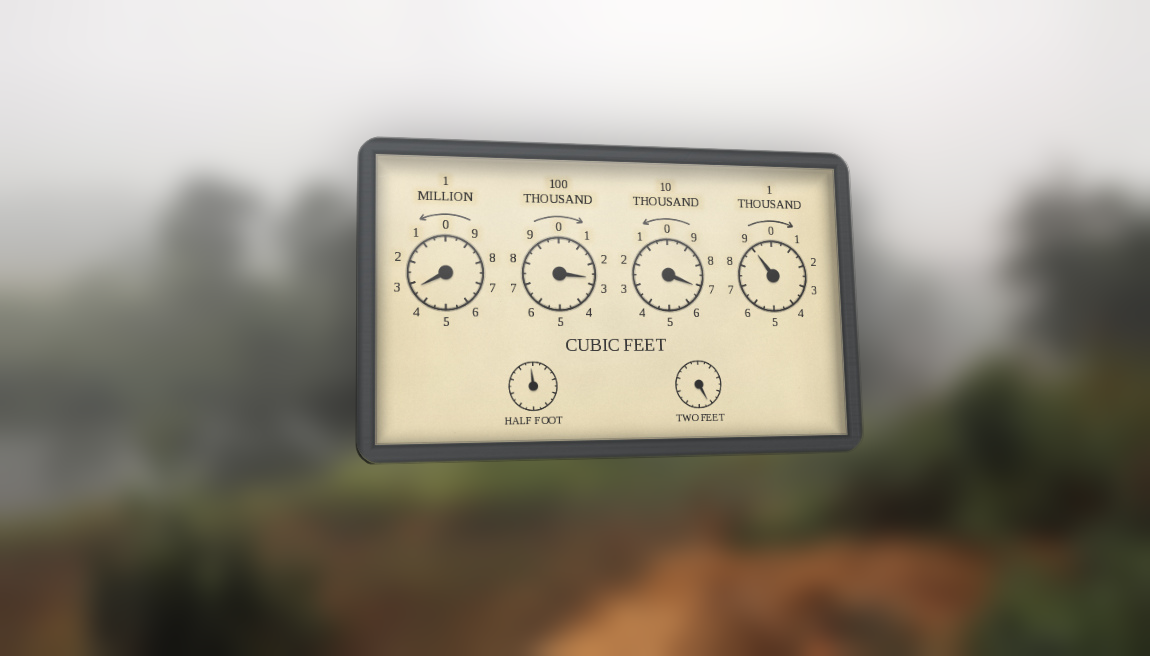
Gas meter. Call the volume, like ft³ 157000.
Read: ft³ 326900
